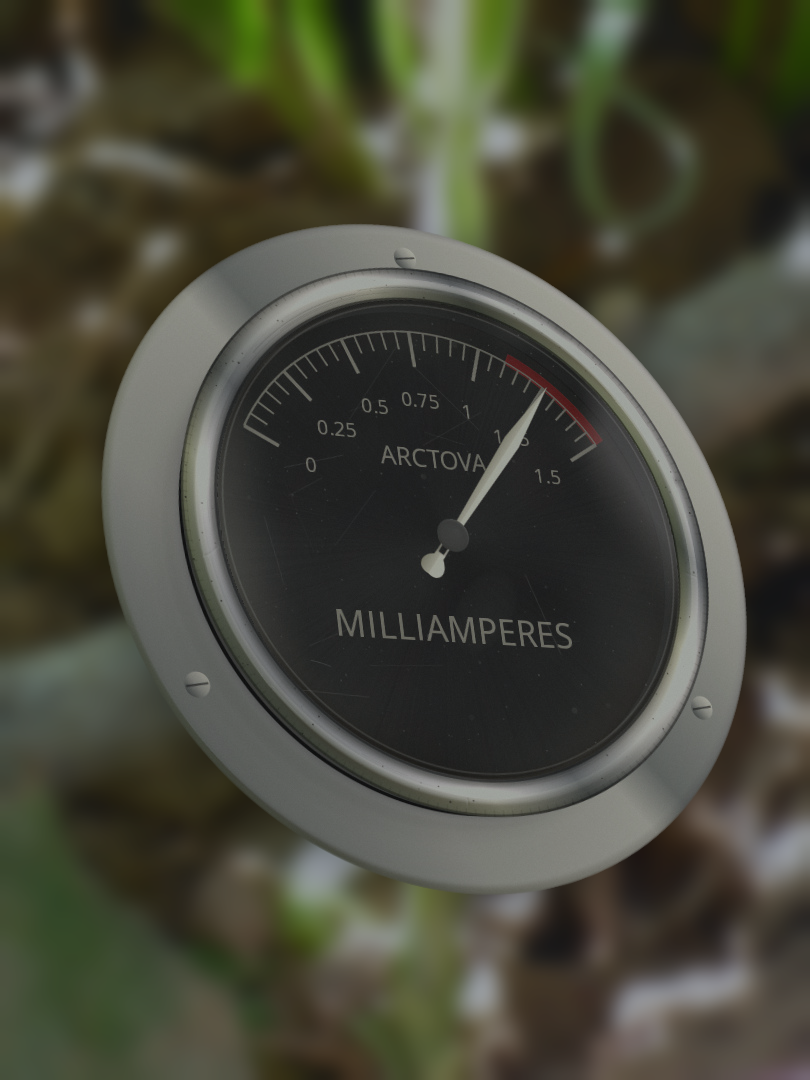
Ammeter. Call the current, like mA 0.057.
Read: mA 1.25
